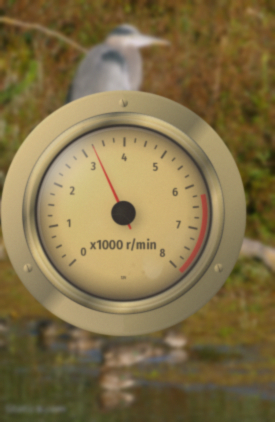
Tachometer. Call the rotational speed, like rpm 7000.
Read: rpm 3250
